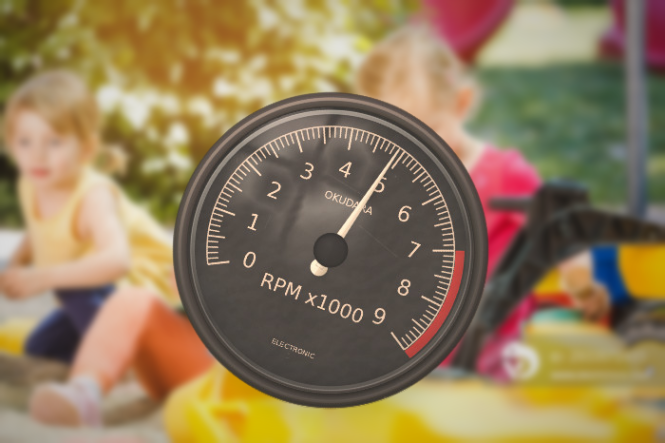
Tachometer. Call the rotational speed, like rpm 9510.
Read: rpm 4900
